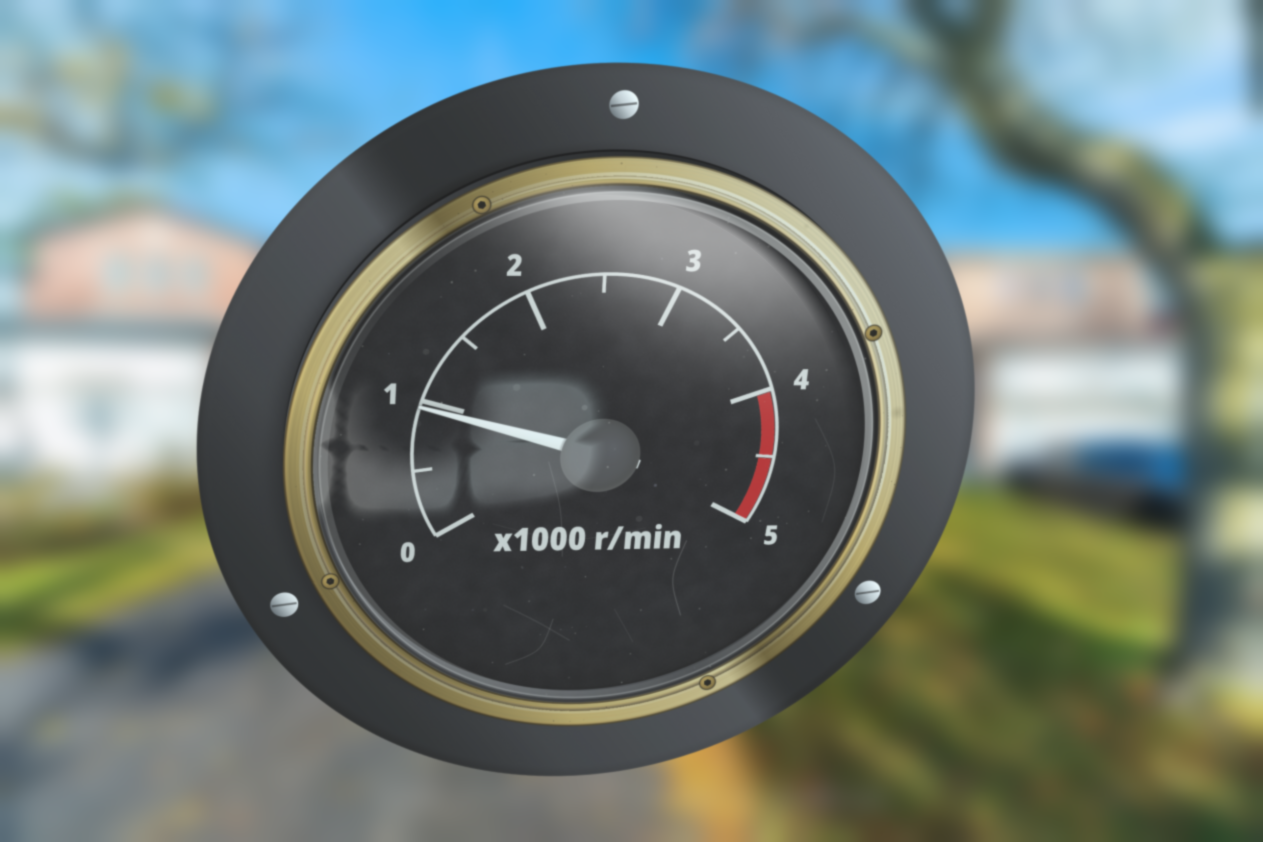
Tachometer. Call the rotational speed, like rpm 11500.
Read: rpm 1000
